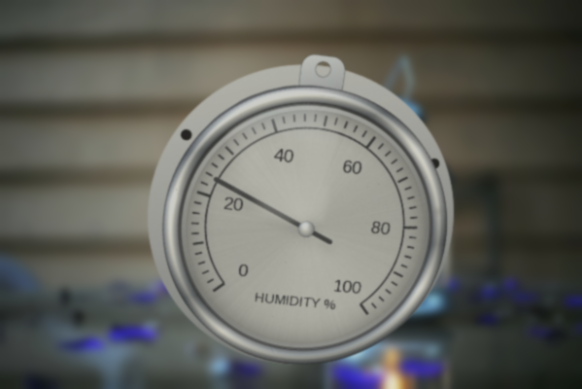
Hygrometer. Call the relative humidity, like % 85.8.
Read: % 24
